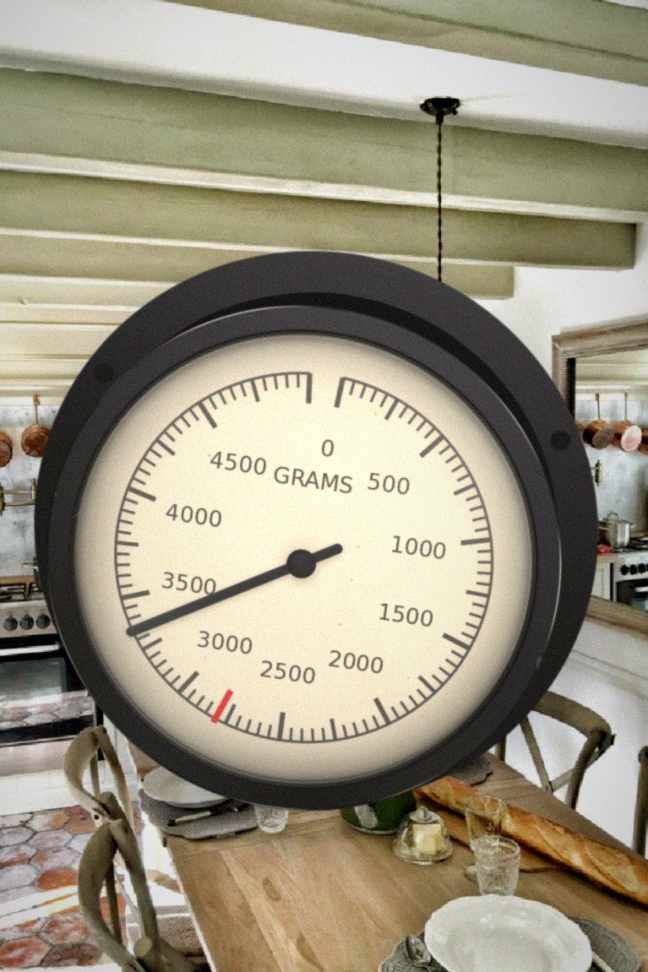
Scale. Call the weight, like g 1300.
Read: g 3350
